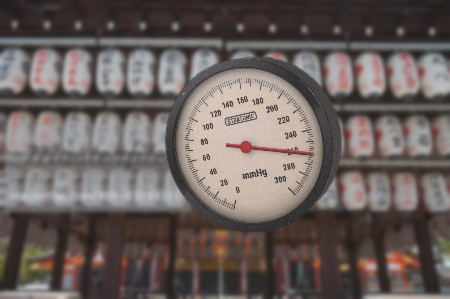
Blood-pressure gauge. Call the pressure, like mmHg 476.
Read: mmHg 260
